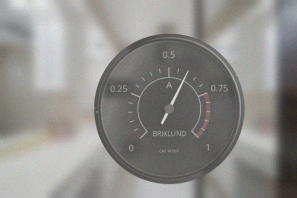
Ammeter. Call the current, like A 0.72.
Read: A 0.6
